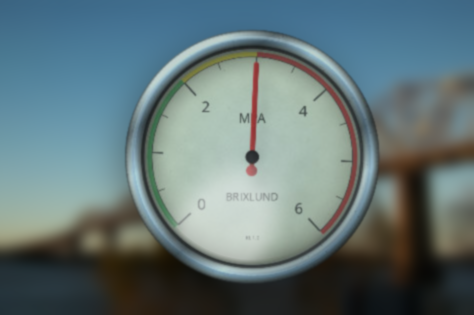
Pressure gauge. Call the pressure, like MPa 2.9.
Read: MPa 3
